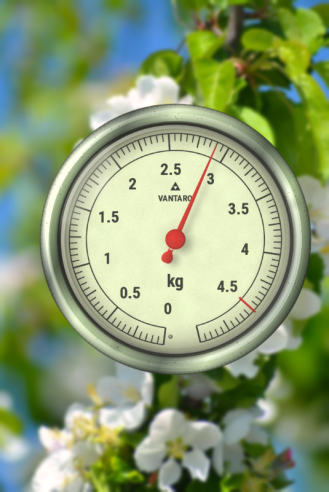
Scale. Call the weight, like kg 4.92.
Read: kg 2.9
